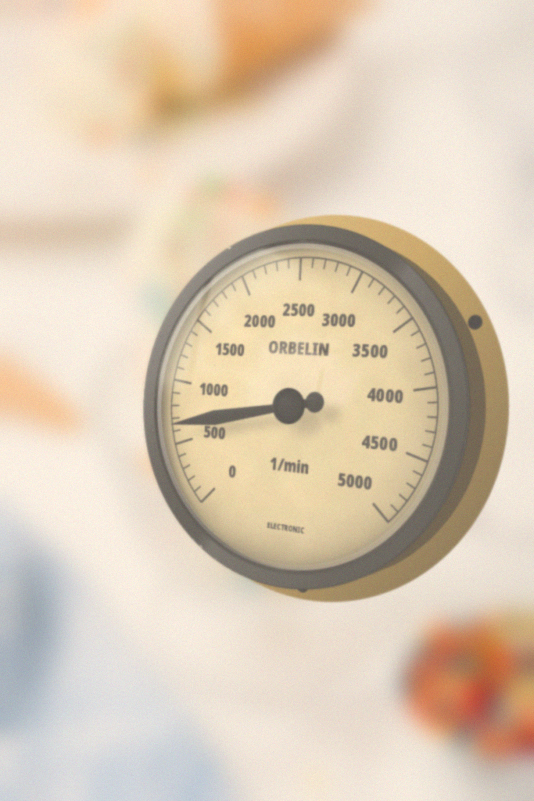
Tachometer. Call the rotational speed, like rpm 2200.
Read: rpm 650
